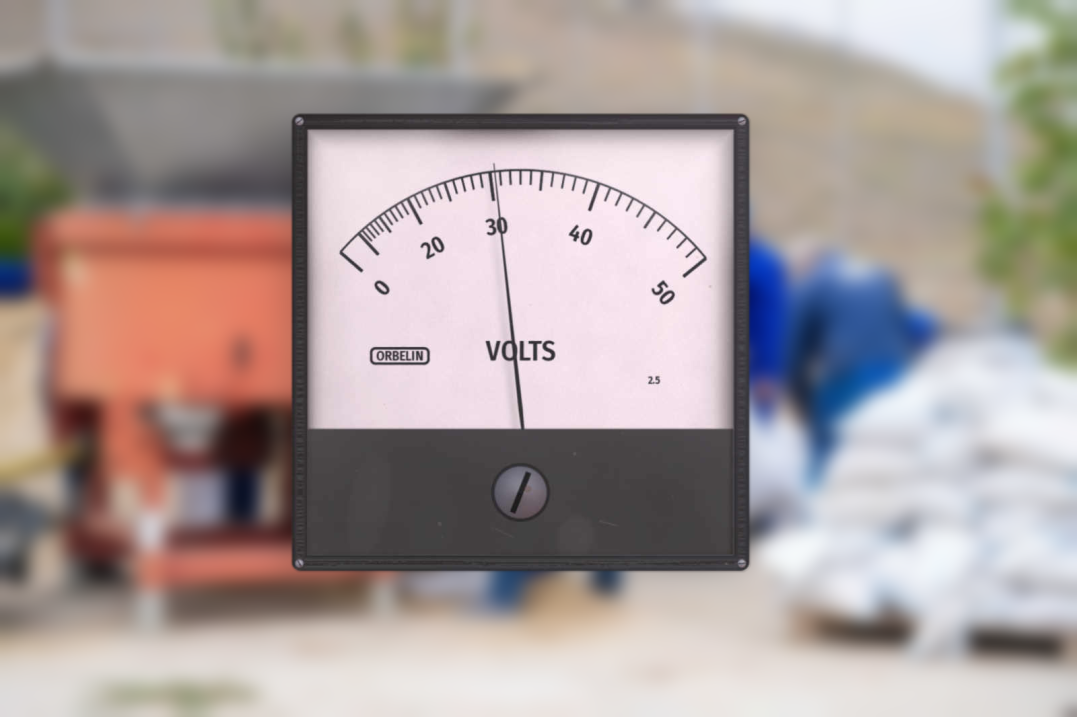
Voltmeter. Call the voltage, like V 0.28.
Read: V 30.5
